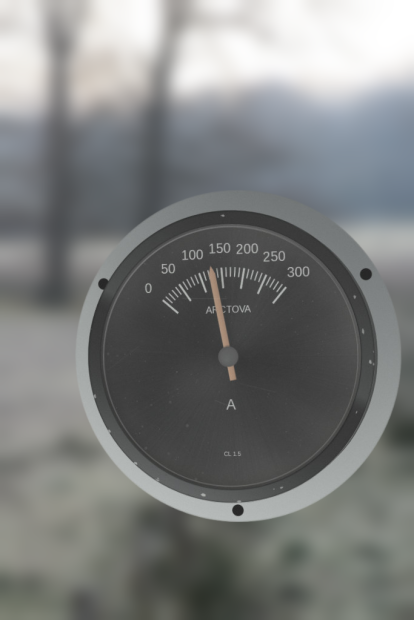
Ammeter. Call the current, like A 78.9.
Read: A 130
